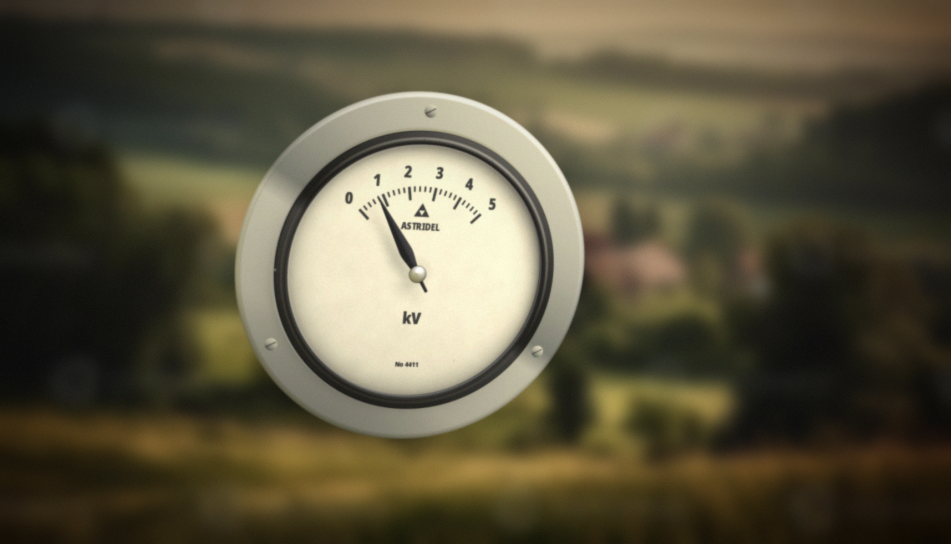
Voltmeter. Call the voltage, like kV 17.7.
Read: kV 0.8
